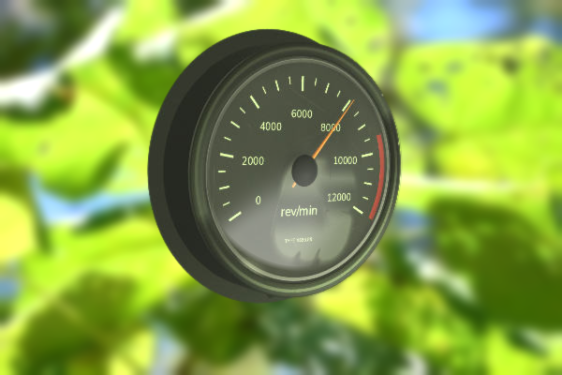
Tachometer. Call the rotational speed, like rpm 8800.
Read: rpm 8000
